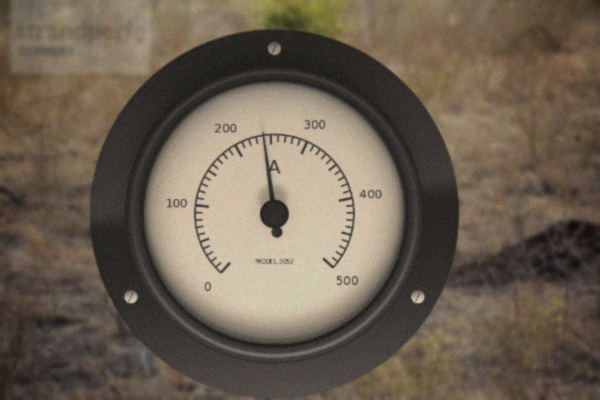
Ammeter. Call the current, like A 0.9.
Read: A 240
